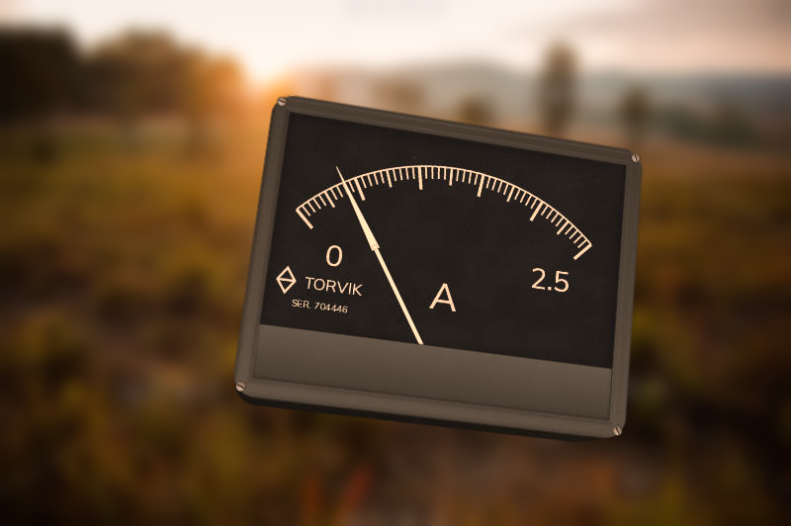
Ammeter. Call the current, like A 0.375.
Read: A 0.4
